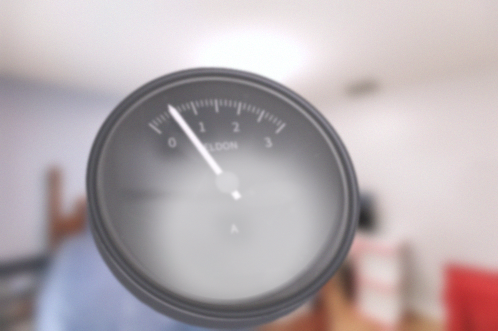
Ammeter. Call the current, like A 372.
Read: A 0.5
